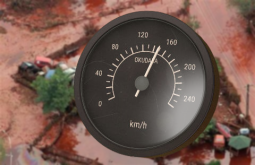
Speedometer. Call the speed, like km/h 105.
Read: km/h 150
